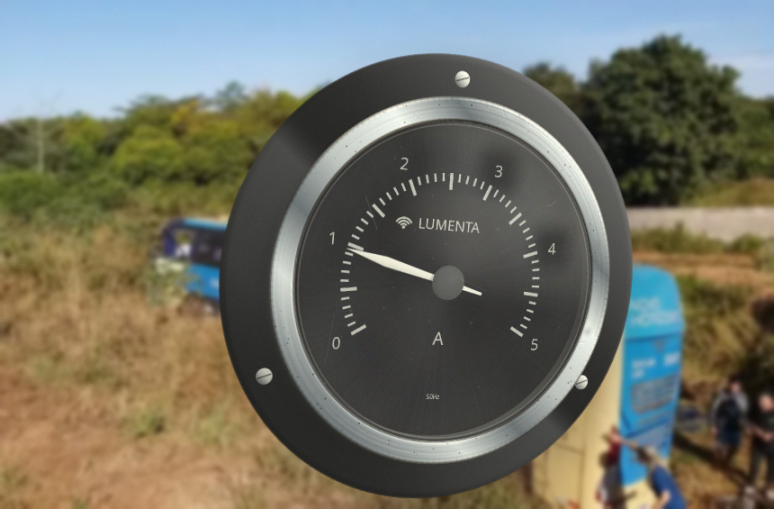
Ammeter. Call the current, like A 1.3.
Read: A 0.95
